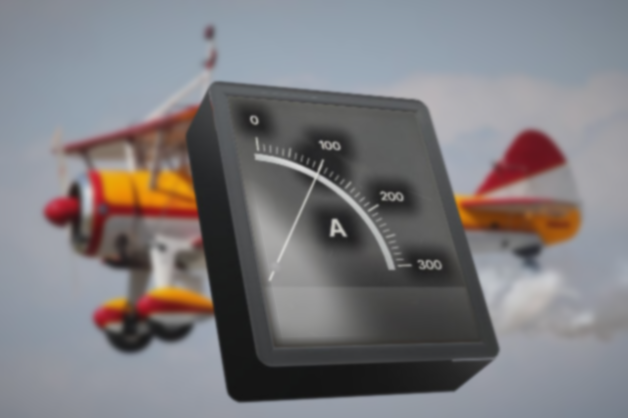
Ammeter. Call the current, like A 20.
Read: A 100
